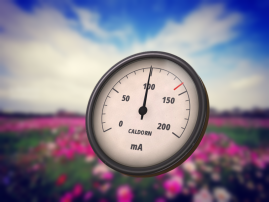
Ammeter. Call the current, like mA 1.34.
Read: mA 100
